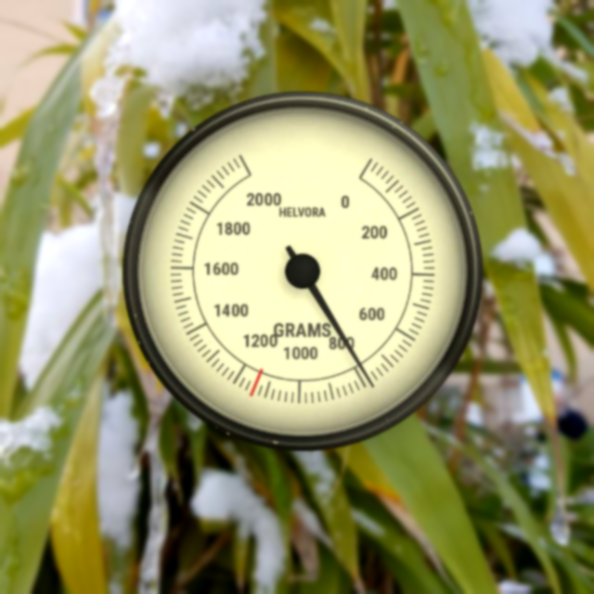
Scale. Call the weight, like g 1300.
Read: g 780
